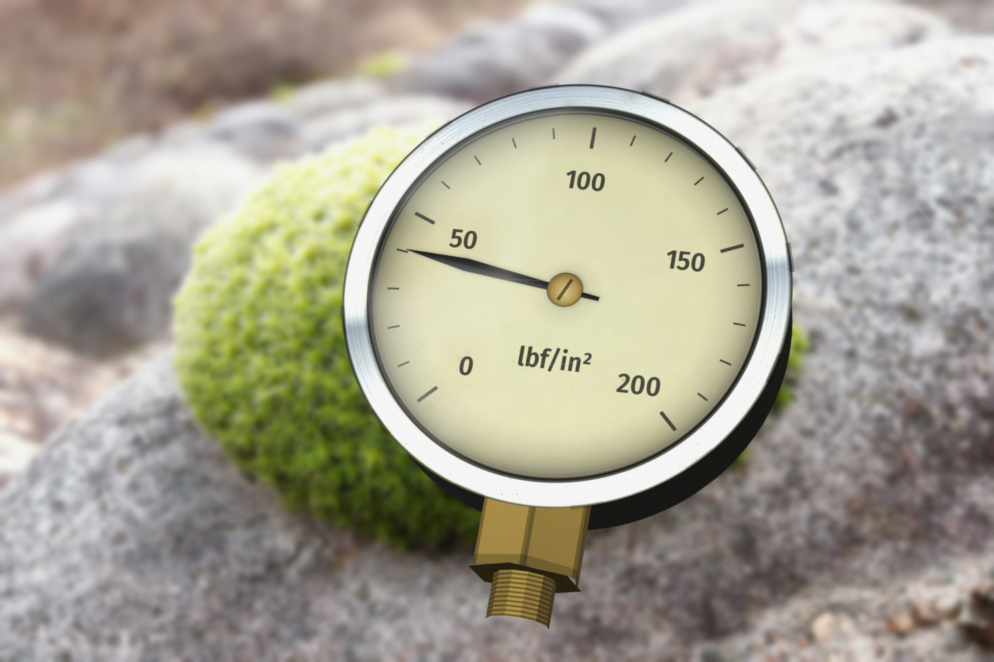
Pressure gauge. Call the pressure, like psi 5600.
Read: psi 40
